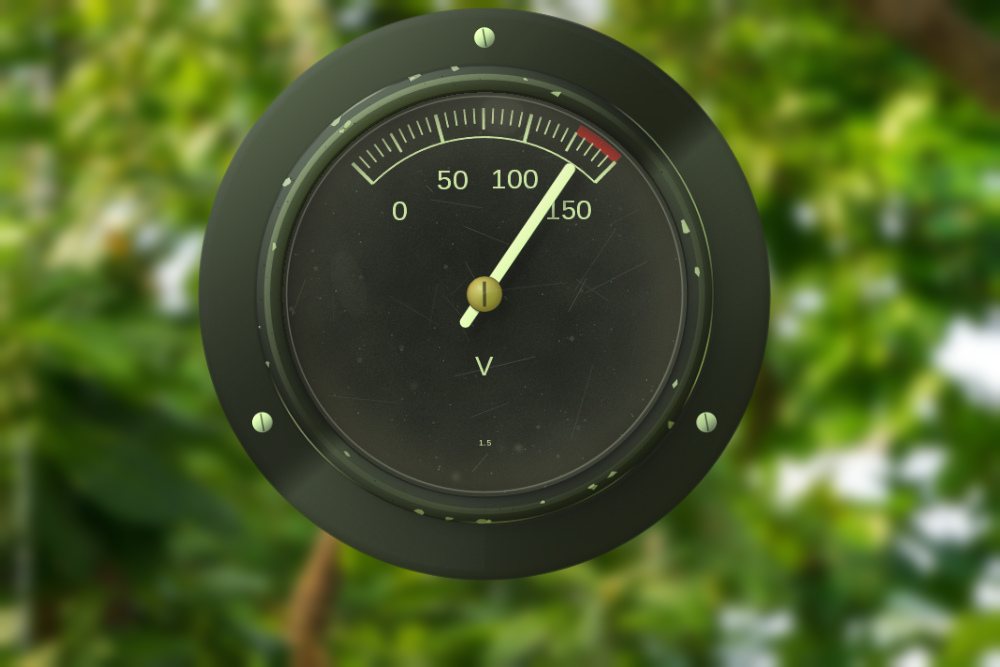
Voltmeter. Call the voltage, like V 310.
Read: V 132.5
